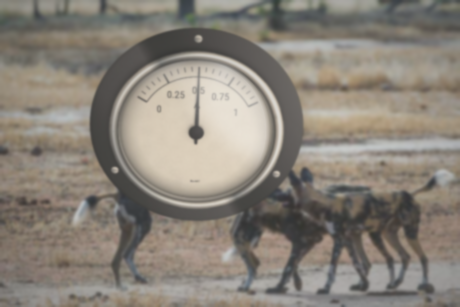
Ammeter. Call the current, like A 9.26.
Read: A 0.5
